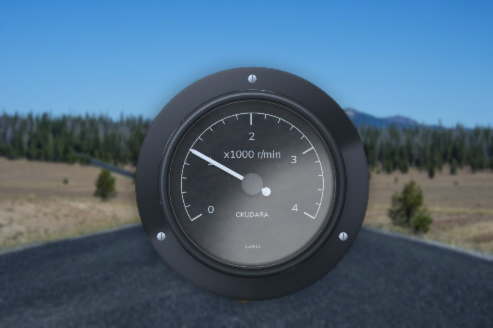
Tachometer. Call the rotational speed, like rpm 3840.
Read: rpm 1000
